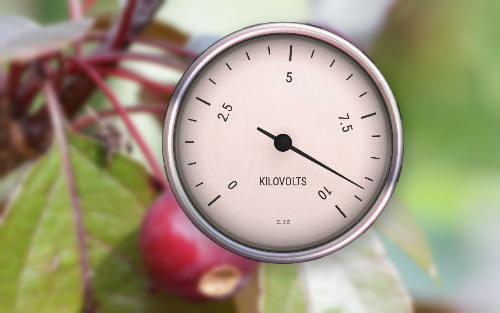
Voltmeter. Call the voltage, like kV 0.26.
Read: kV 9.25
